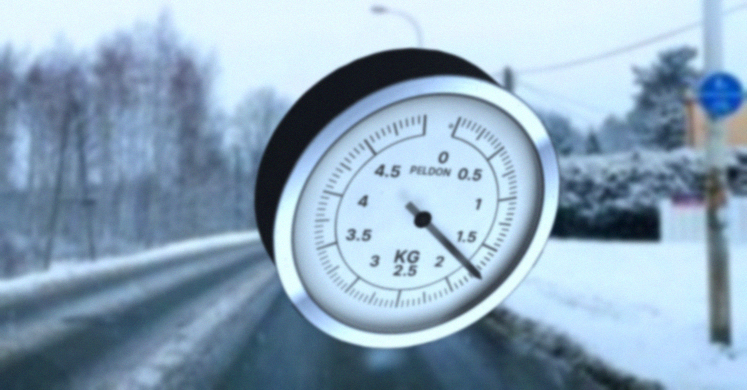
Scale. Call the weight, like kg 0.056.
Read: kg 1.75
